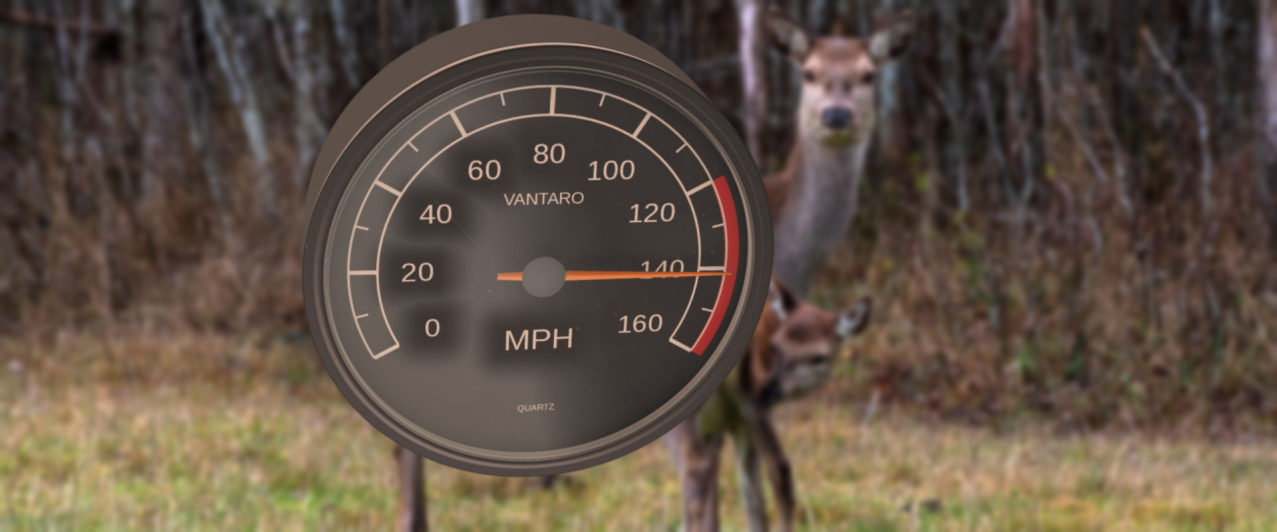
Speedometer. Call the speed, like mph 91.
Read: mph 140
